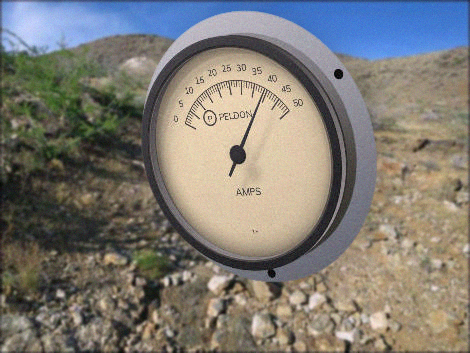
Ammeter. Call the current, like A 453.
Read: A 40
